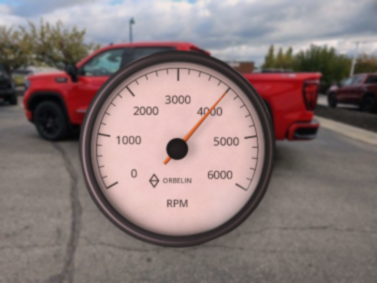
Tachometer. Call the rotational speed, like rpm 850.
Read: rpm 4000
